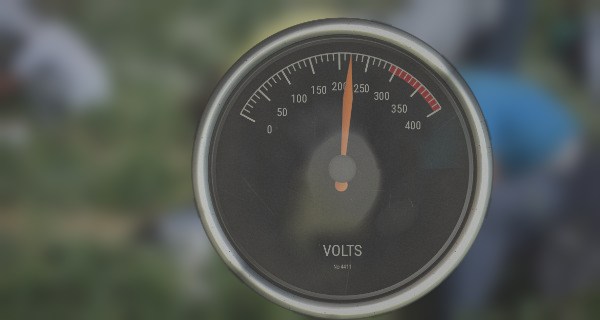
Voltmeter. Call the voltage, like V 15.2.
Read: V 220
